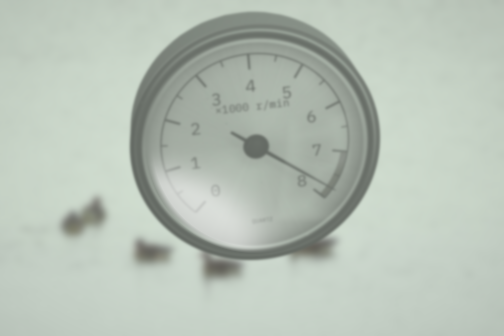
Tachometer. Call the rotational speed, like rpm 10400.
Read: rpm 7750
